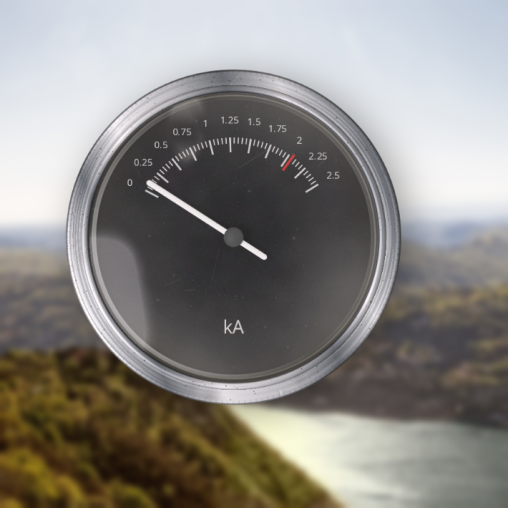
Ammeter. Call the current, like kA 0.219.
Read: kA 0.1
